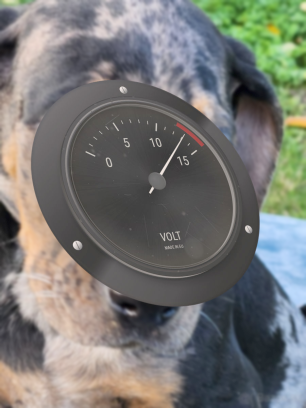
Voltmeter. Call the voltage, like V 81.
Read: V 13
